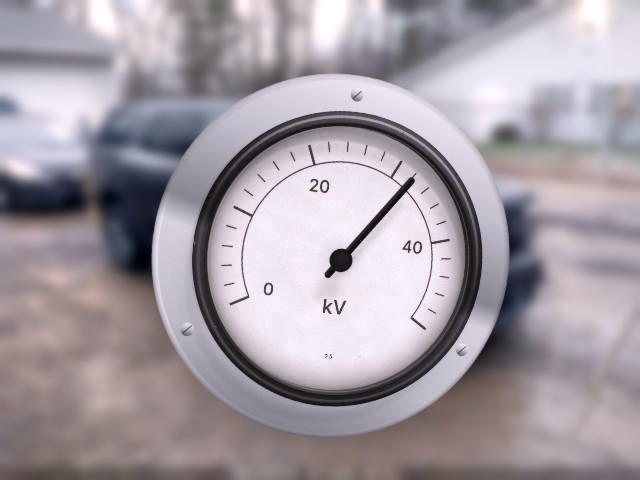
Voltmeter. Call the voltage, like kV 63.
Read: kV 32
